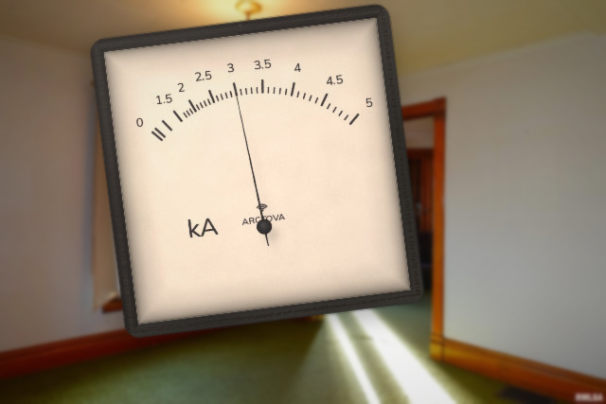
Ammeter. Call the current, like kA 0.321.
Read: kA 3
